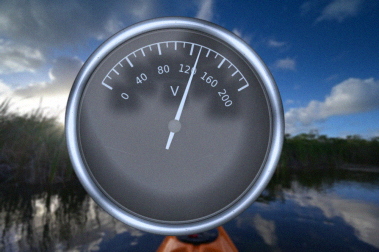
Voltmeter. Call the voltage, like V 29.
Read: V 130
